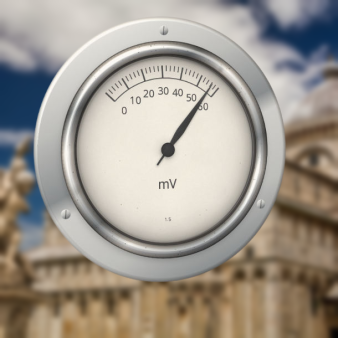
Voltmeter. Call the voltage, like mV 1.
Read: mV 56
